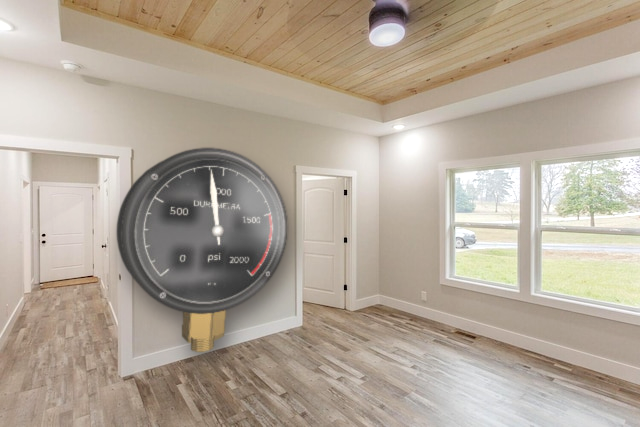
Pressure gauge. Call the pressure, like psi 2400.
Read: psi 900
